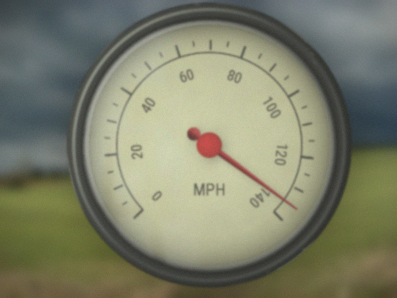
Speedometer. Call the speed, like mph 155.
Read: mph 135
